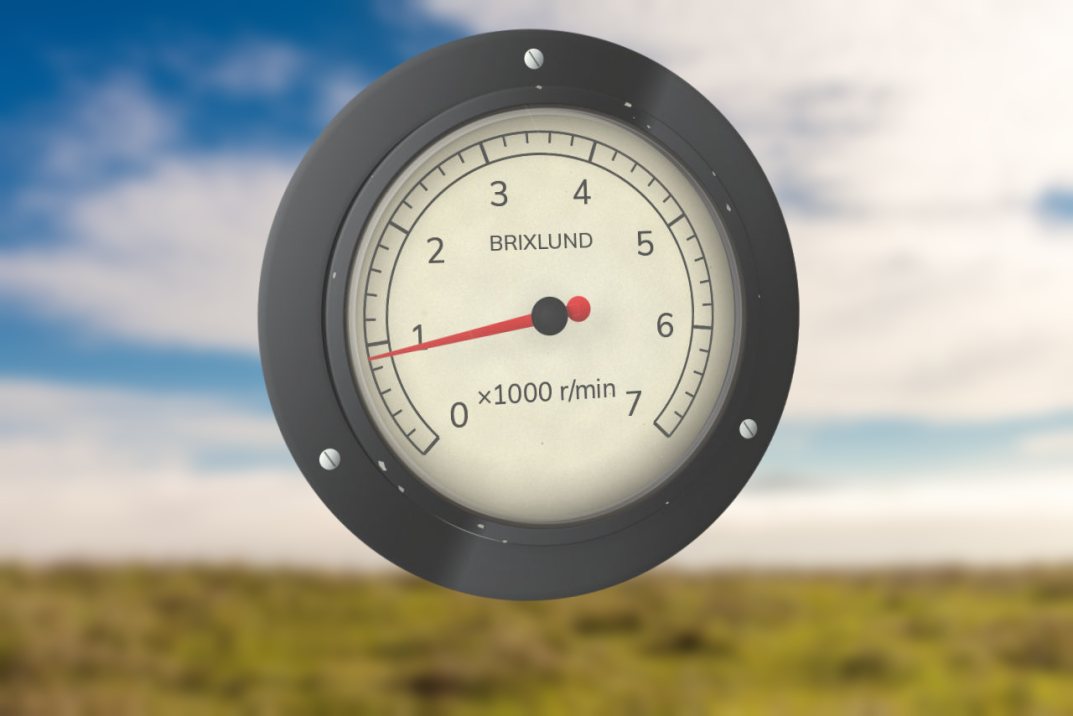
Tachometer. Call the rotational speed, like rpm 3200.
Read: rpm 900
